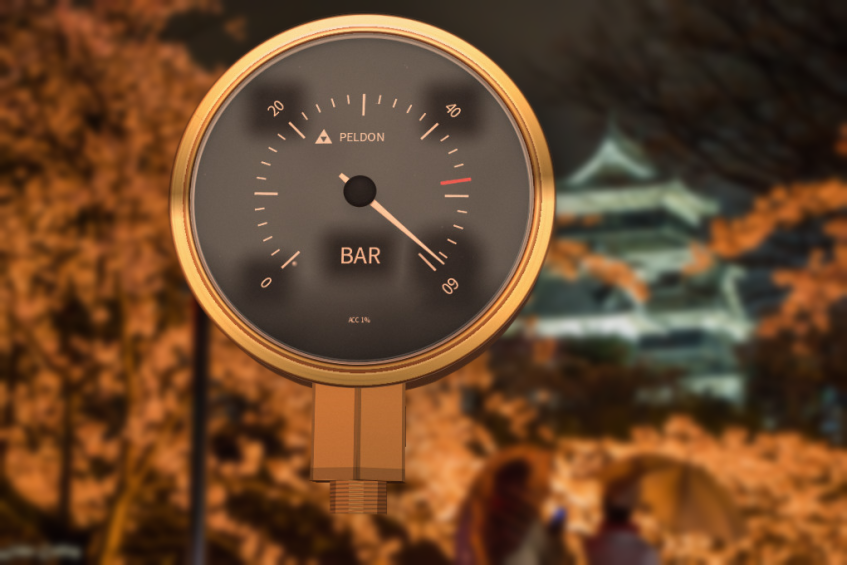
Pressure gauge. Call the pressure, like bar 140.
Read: bar 59
